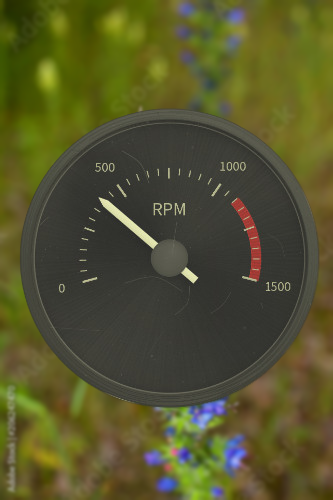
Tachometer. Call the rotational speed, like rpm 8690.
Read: rpm 400
